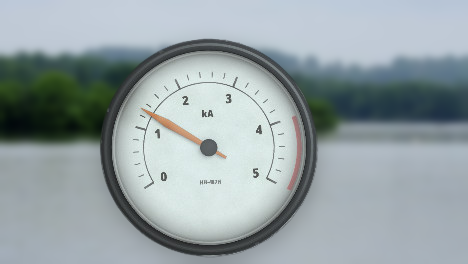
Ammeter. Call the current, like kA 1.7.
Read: kA 1.3
